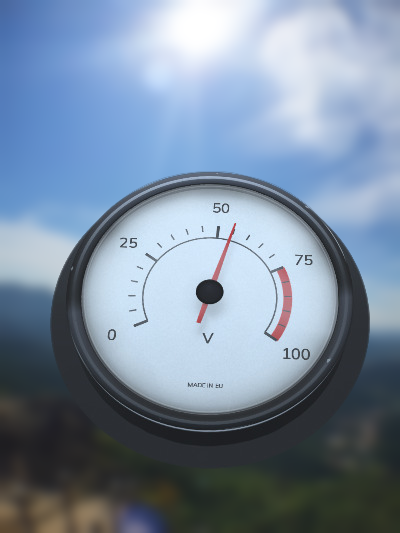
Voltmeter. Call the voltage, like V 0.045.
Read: V 55
